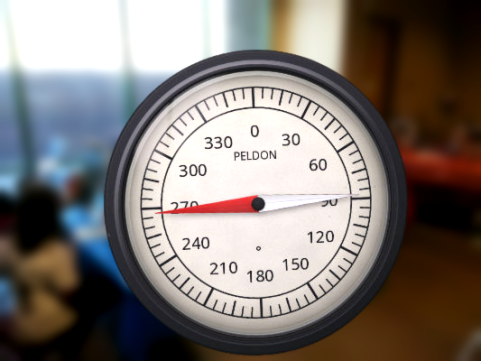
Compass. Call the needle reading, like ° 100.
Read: ° 267.5
